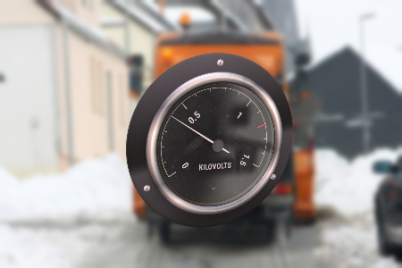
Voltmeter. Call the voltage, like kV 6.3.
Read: kV 0.4
